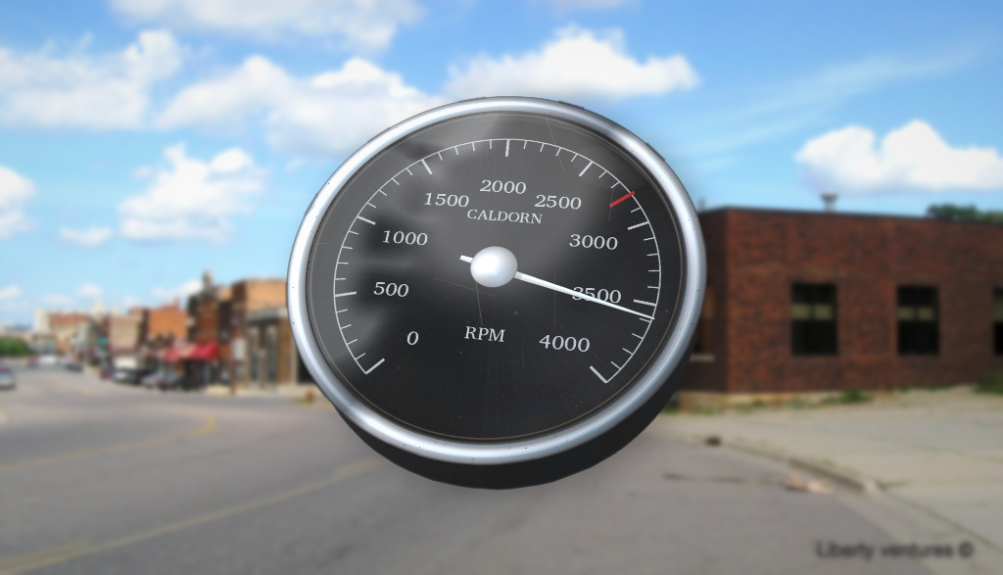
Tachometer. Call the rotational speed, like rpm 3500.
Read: rpm 3600
